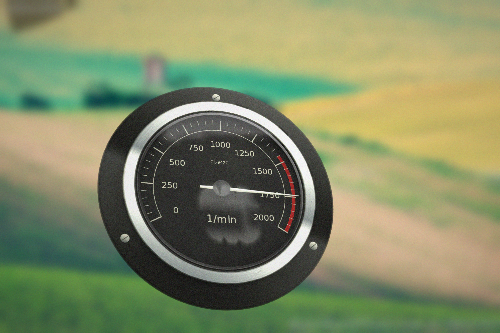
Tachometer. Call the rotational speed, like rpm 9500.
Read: rpm 1750
